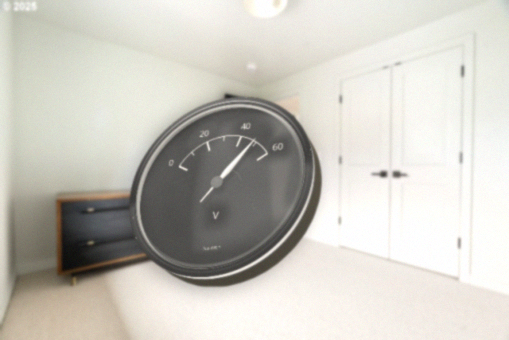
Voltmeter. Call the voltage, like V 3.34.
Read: V 50
